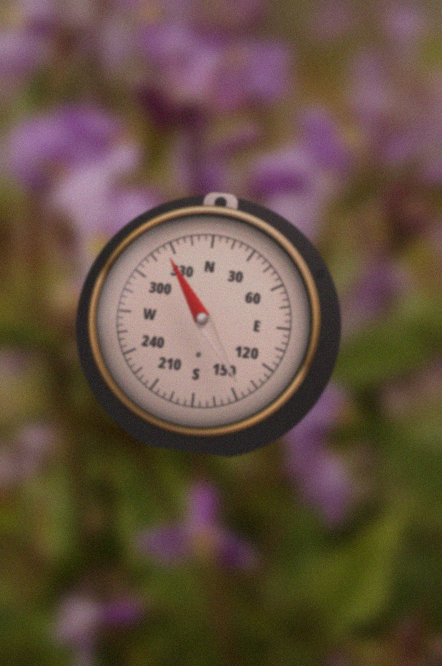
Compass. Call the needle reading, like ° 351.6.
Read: ° 325
